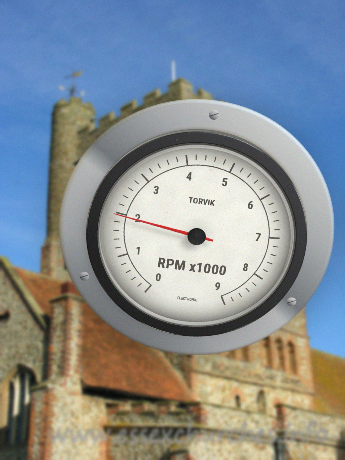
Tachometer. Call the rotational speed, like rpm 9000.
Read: rpm 2000
